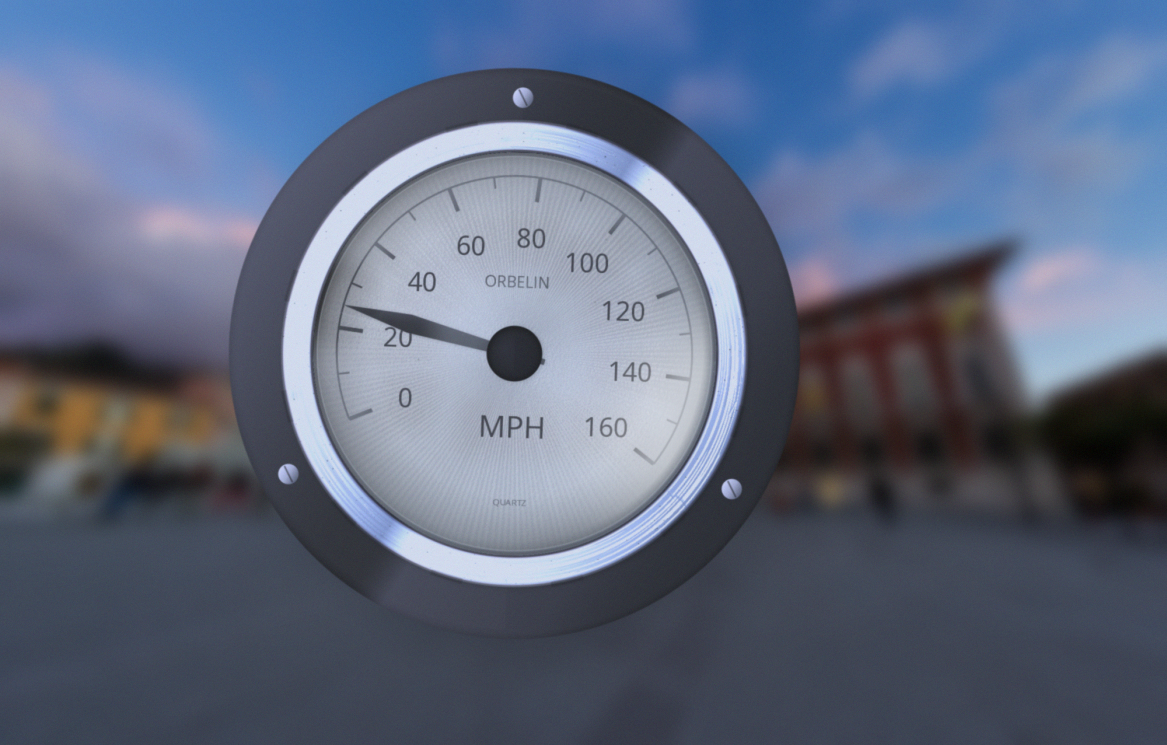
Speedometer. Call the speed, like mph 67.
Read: mph 25
